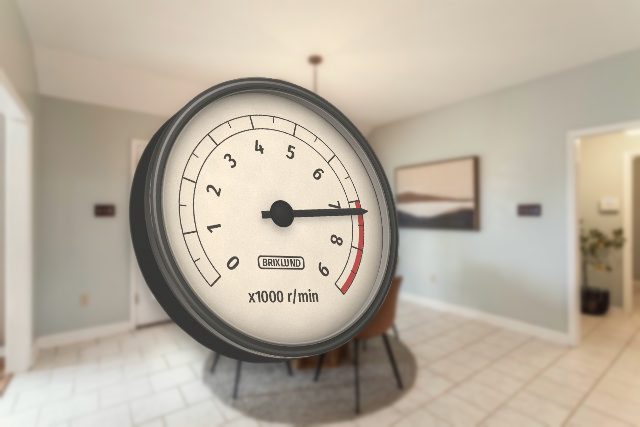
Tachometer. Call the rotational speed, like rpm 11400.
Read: rpm 7250
